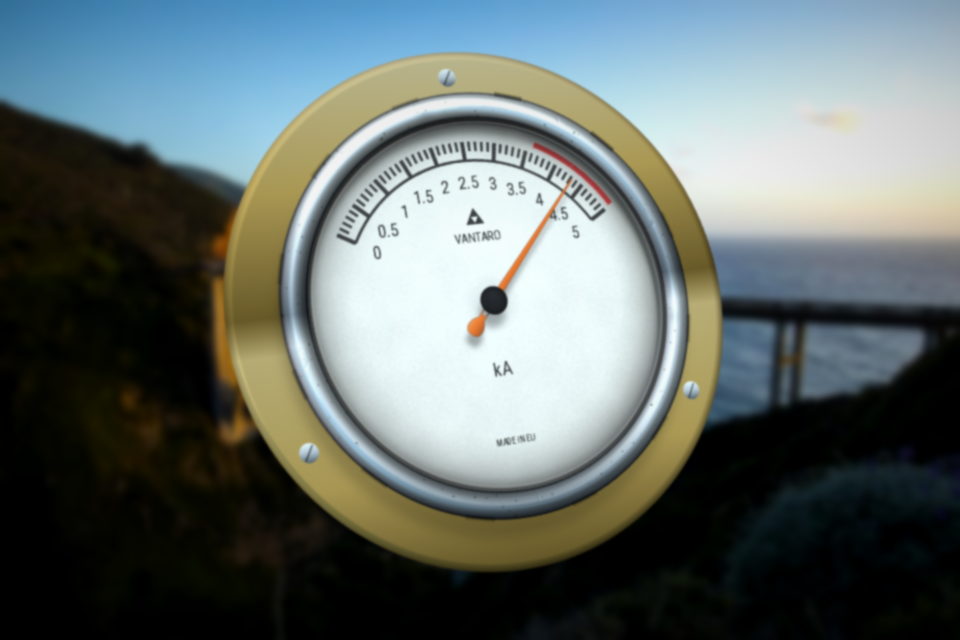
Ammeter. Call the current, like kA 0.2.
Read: kA 4.3
